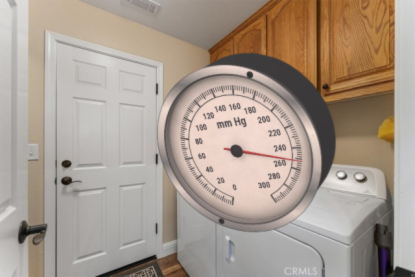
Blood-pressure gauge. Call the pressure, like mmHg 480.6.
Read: mmHg 250
